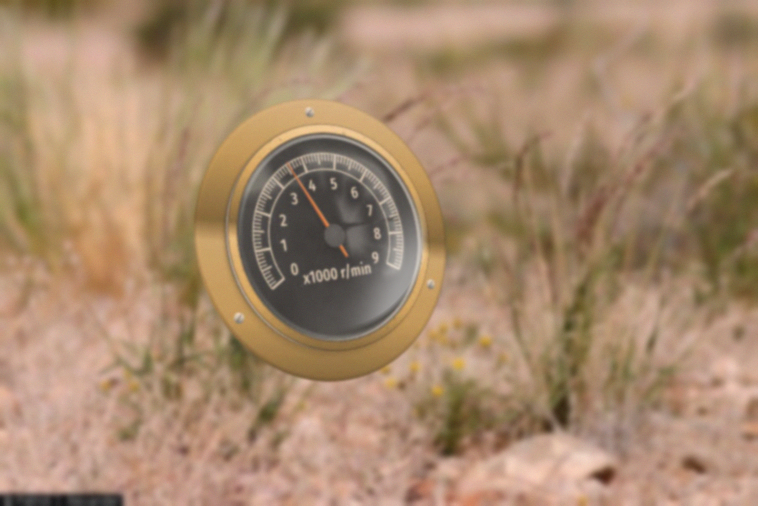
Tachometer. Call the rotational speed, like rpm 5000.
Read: rpm 3500
